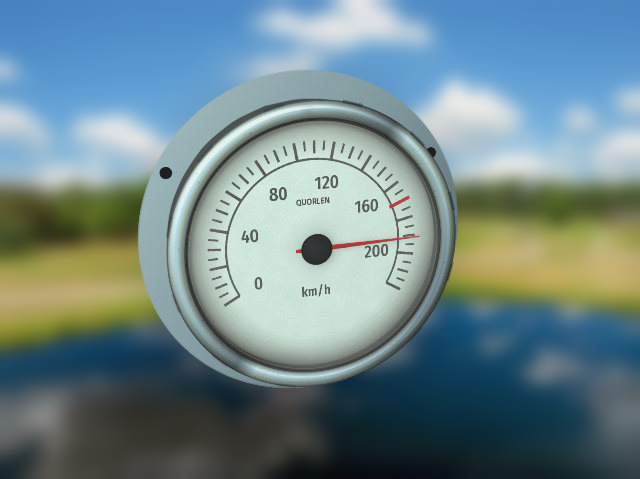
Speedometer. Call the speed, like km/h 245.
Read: km/h 190
